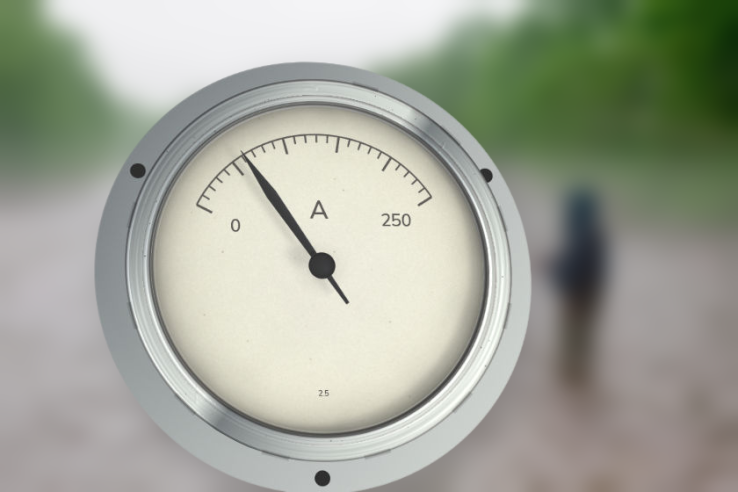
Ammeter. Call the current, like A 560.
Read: A 60
